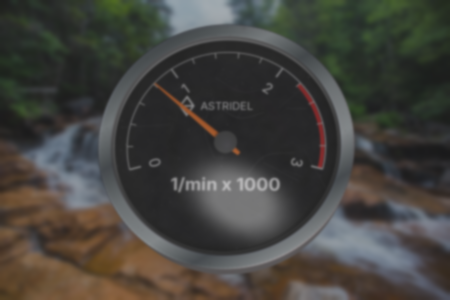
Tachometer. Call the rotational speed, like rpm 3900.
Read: rpm 800
